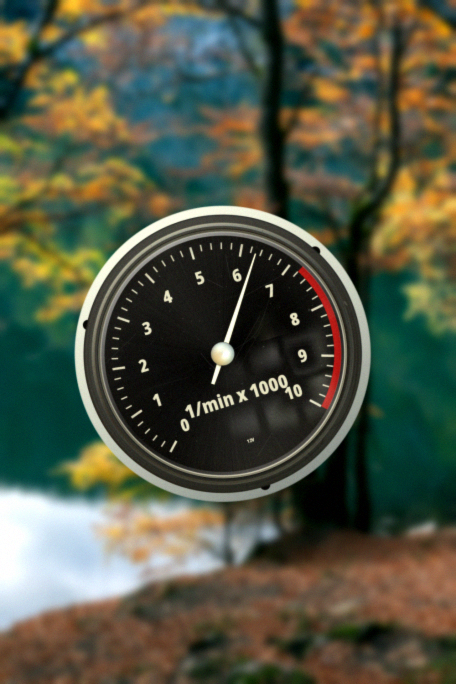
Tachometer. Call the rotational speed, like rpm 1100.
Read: rpm 6300
